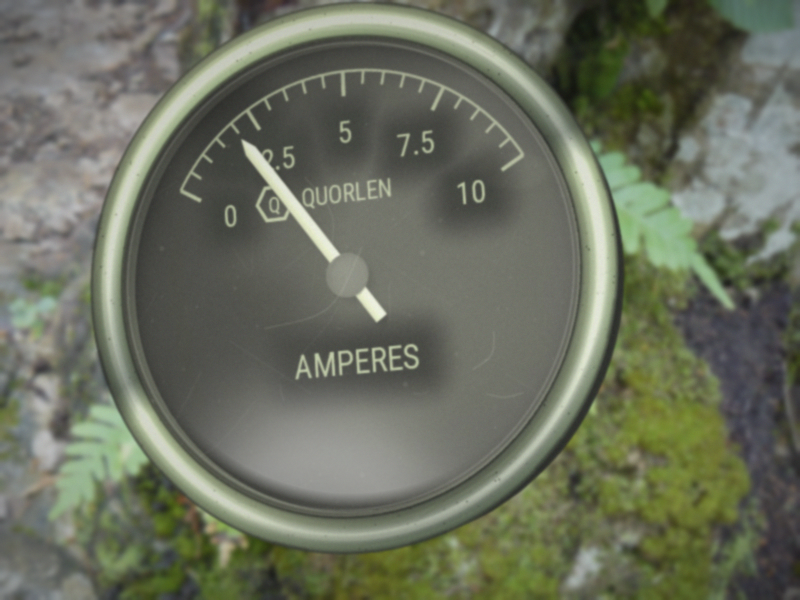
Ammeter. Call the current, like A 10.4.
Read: A 2
